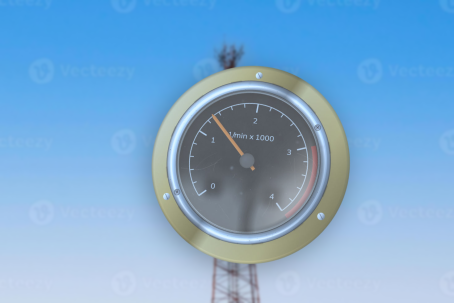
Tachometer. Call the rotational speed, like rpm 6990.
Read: rpm 1300
